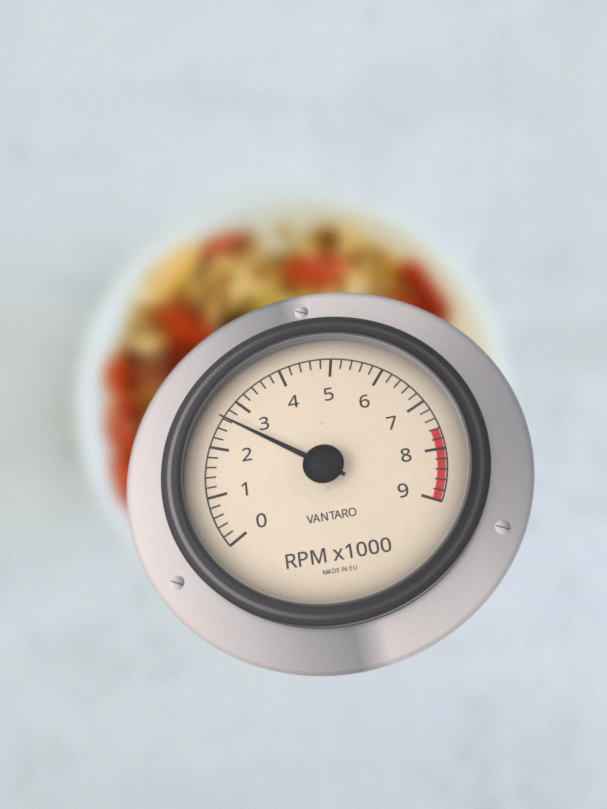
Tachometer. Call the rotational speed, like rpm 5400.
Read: rpm 2600
